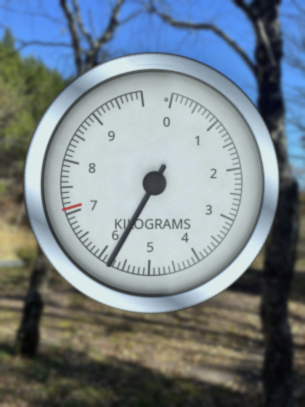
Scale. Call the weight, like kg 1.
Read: kg 5.8
